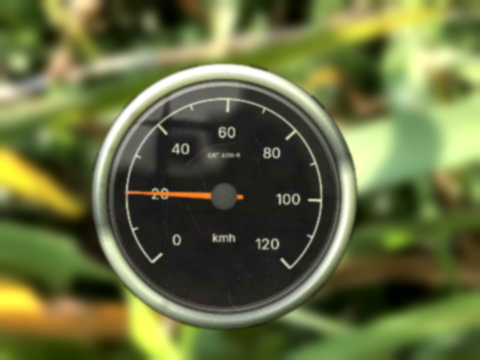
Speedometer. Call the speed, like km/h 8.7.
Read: km/h 20
